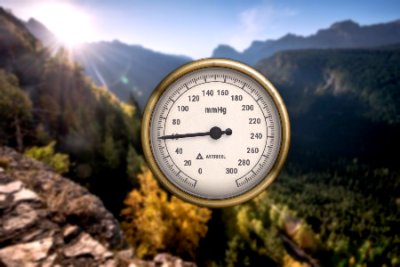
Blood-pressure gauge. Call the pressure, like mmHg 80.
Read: mmHg 60
